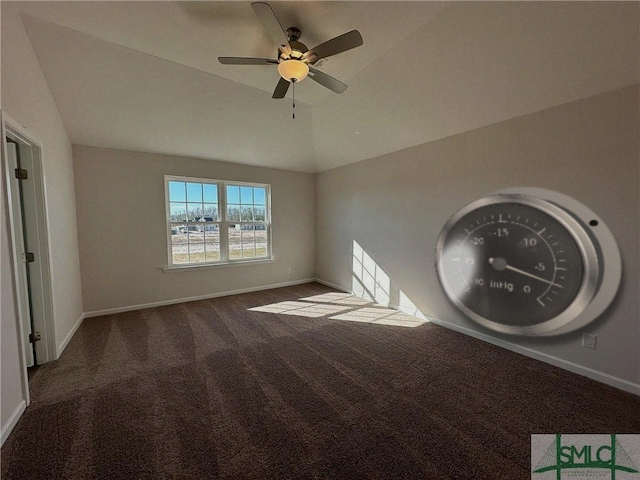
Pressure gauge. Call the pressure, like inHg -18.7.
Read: inHg -3
